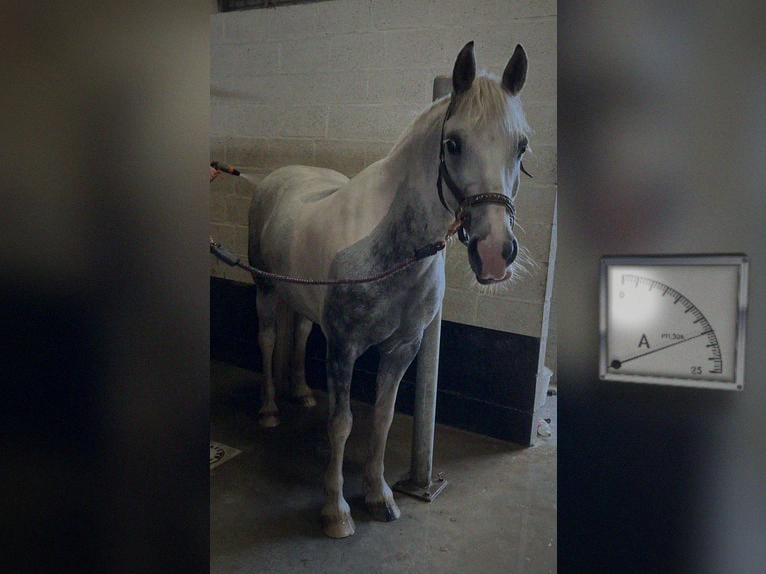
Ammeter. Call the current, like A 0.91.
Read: A 17.5
